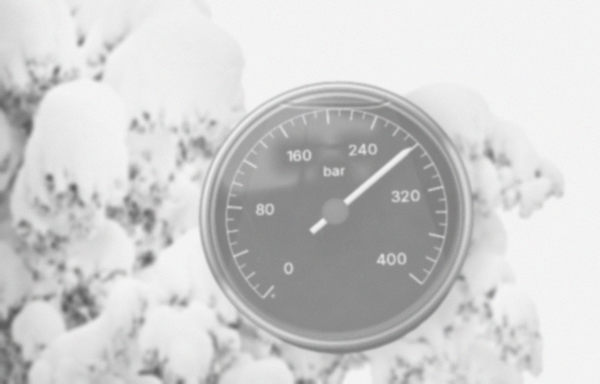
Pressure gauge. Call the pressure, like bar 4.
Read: bar 280
